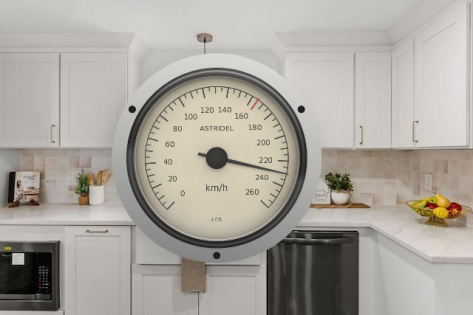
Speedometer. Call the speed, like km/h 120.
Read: km/h 230
